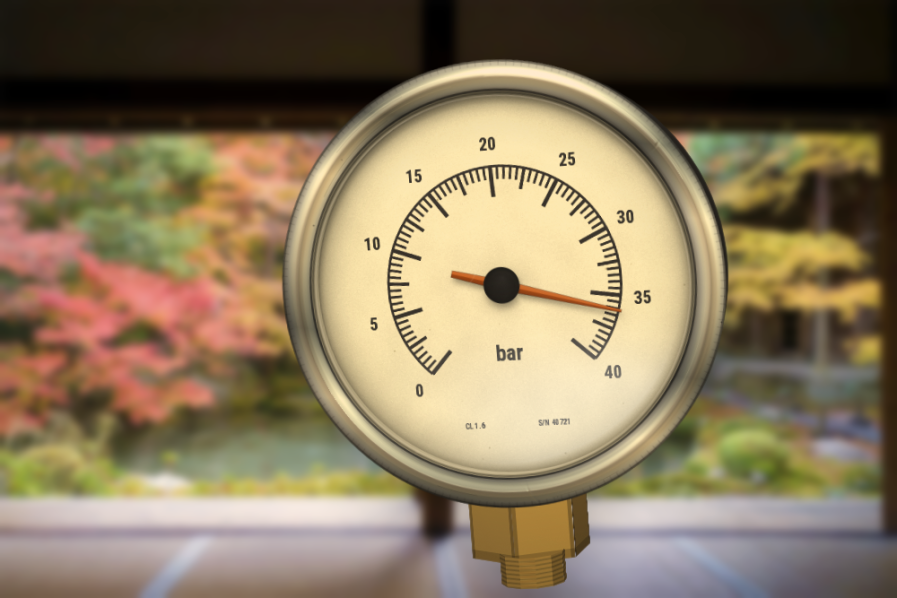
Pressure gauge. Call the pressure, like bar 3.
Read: bar 36
